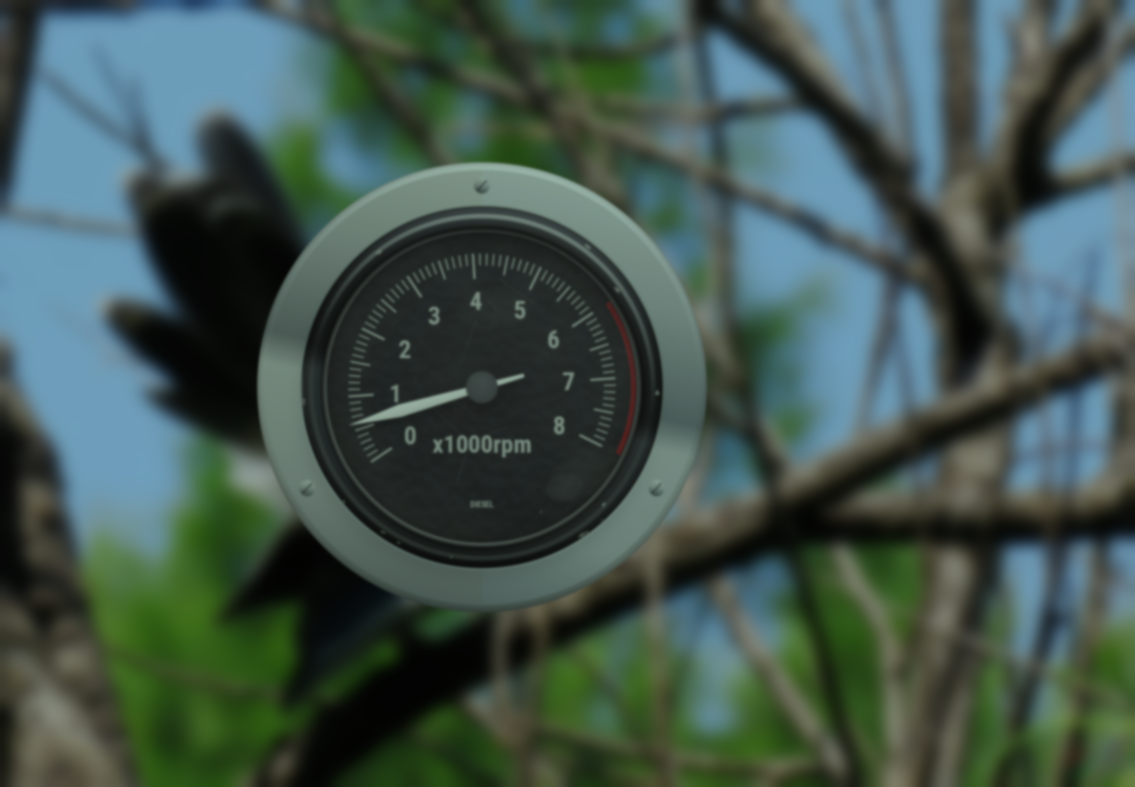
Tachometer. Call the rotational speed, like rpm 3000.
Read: rpm 600
